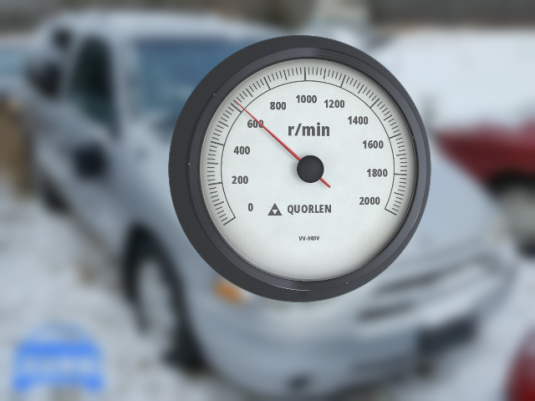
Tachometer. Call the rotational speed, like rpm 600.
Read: rpm 620
